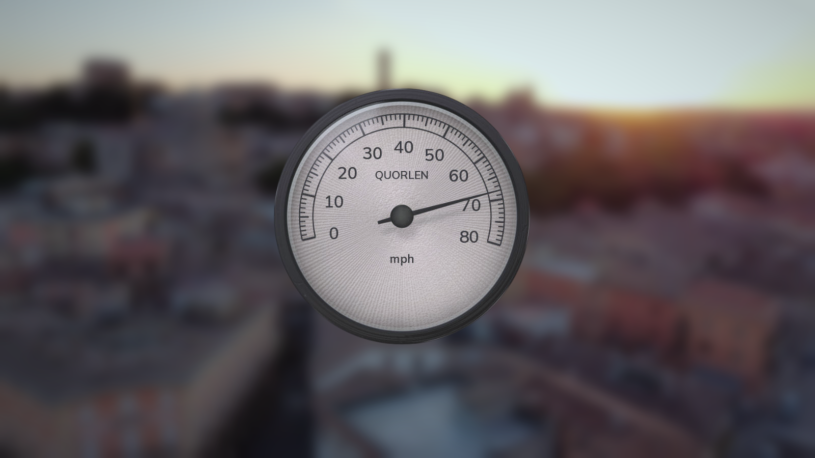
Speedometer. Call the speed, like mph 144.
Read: mph 68
